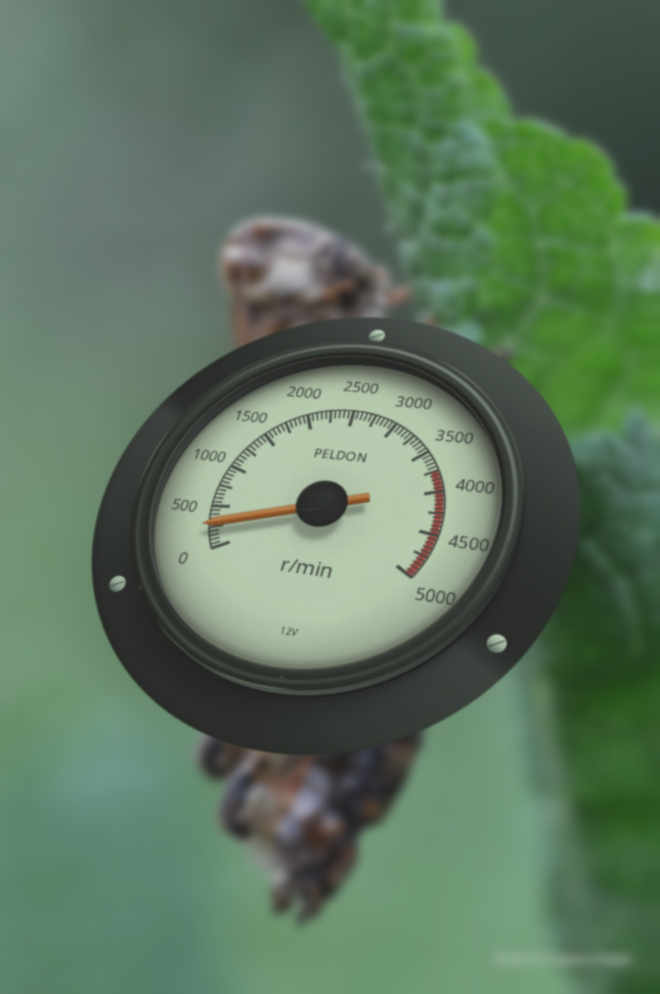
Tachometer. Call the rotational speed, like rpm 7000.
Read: rpm 250
